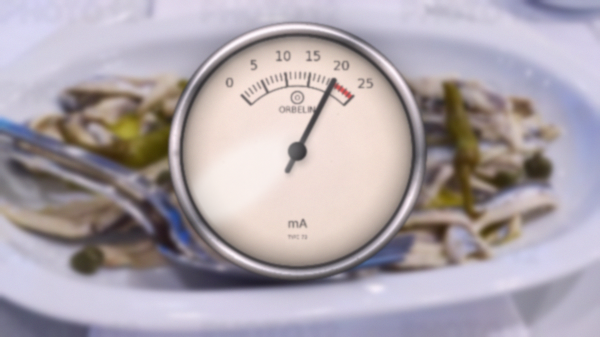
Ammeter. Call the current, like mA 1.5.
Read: mA 20
